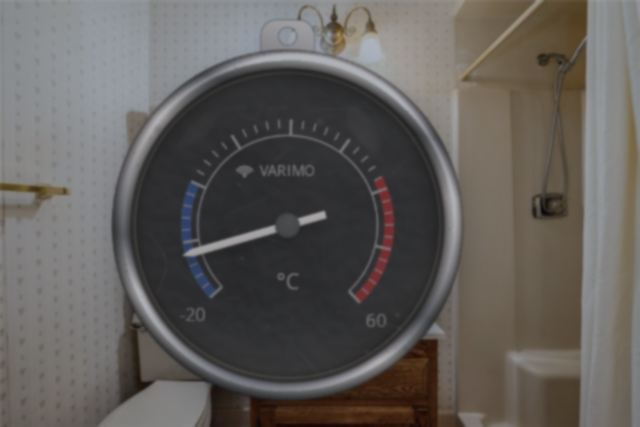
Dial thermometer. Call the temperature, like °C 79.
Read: °C -12
